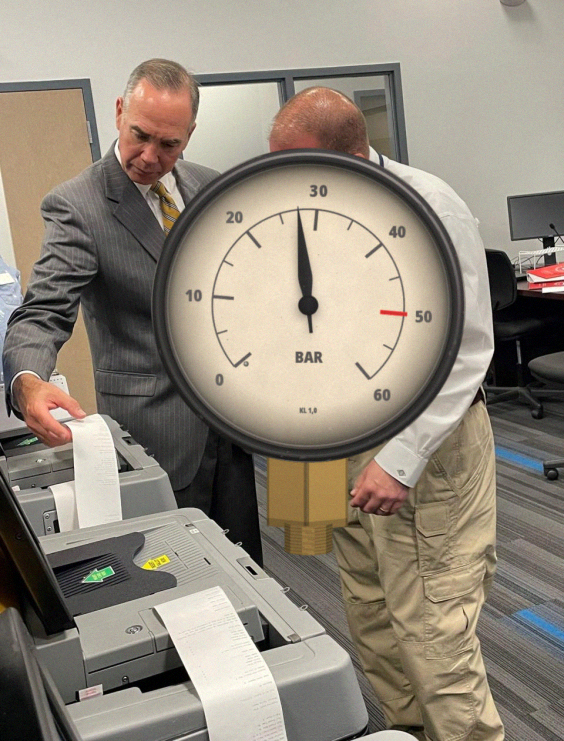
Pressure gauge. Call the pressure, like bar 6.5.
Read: bar 27.5
